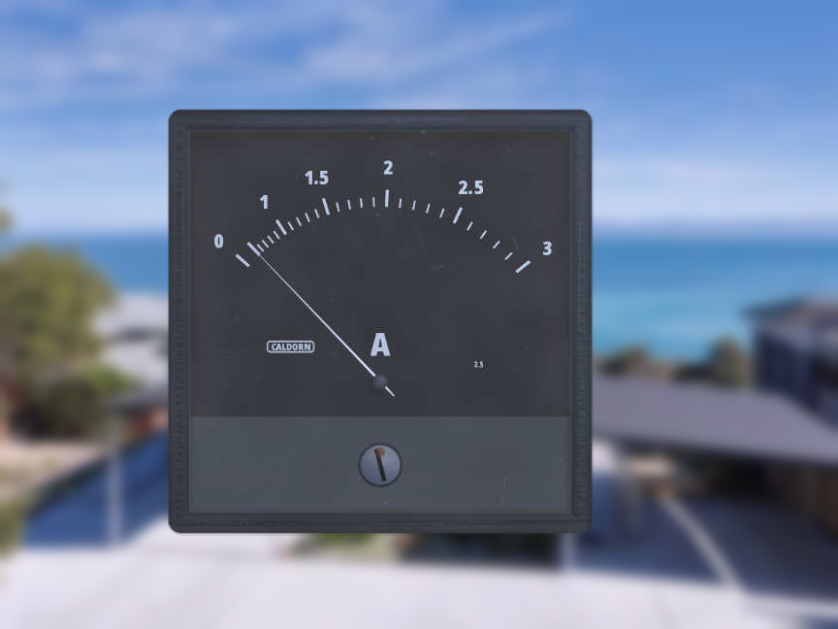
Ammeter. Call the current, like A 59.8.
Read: A 0.5
